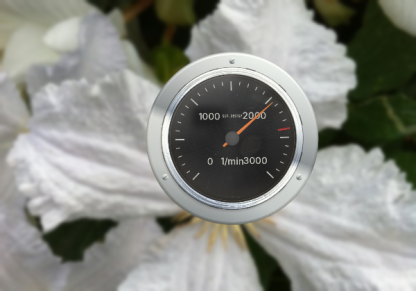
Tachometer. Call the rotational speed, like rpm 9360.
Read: rpm 2050
